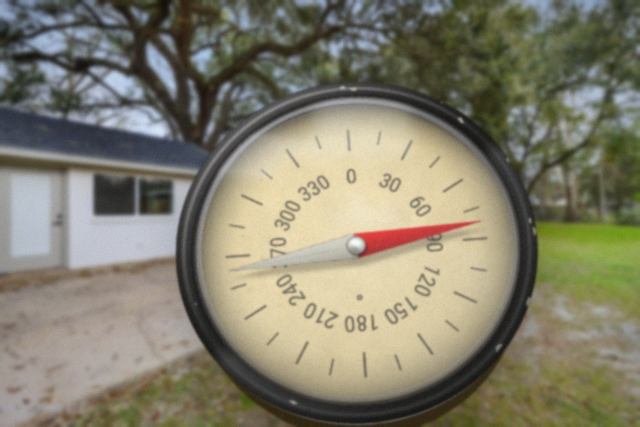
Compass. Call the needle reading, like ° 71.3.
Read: ° 82.5
